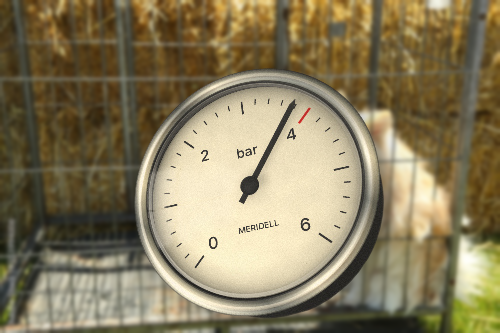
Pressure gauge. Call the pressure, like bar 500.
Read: bar 3.8
